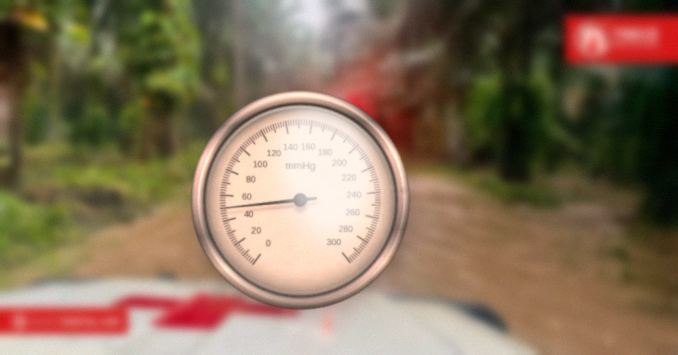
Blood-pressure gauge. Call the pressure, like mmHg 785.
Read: mmHg 50
